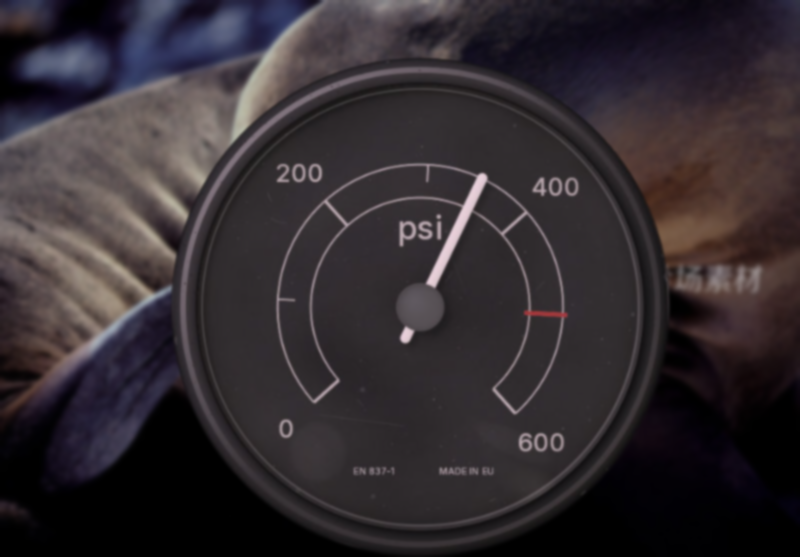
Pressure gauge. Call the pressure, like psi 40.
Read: psi 350
